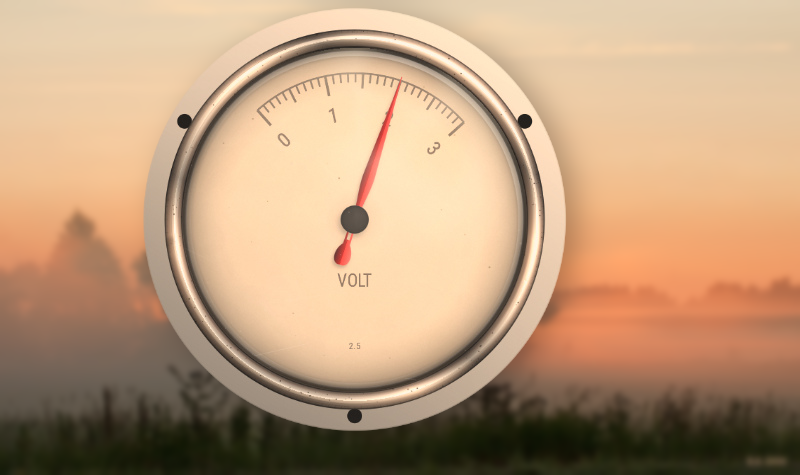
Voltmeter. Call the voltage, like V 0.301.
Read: V 2
